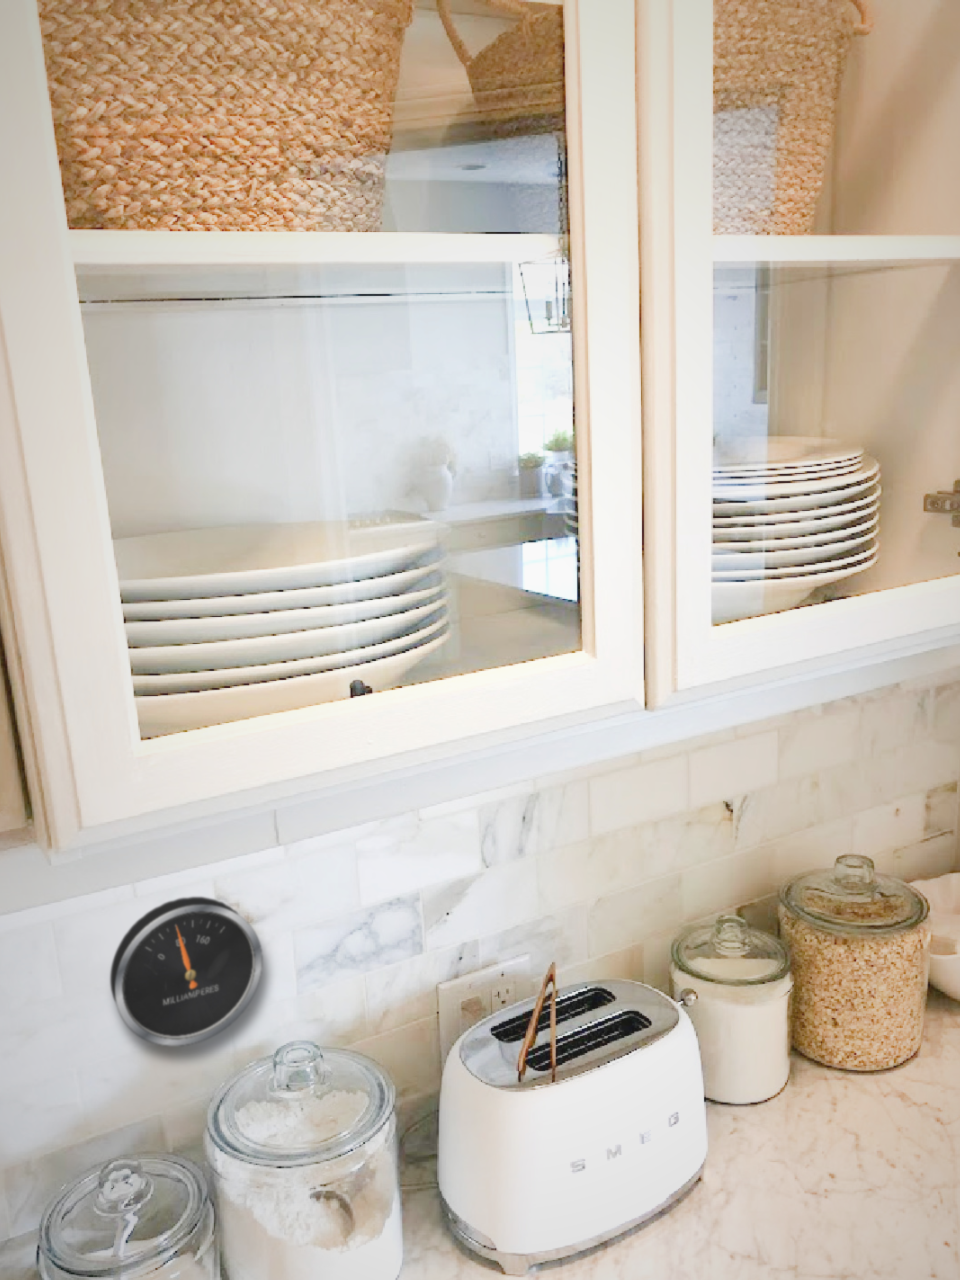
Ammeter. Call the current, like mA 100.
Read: mA 80
